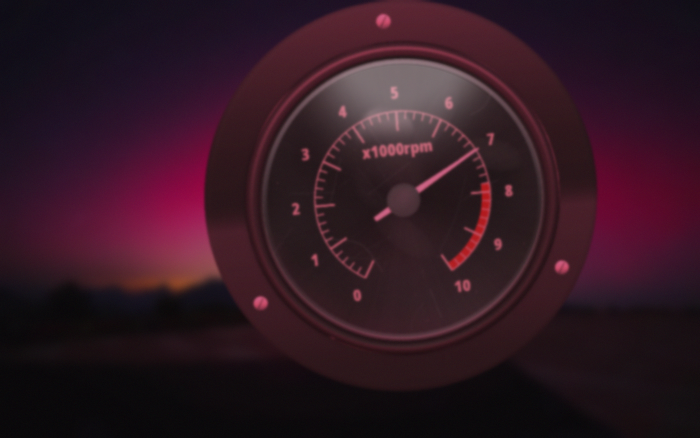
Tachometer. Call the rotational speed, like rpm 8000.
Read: rpm 7000
